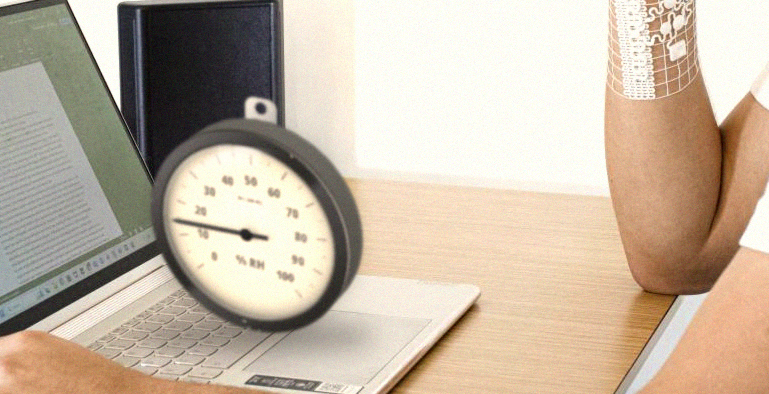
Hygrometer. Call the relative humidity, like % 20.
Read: % 15
